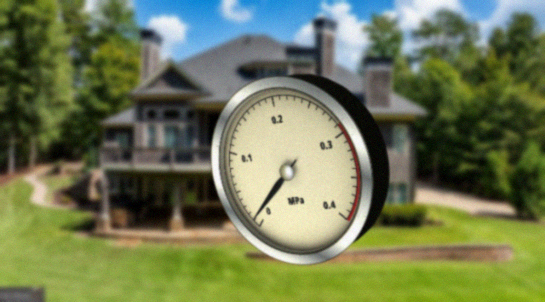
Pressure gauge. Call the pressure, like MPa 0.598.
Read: MPa 0.01
